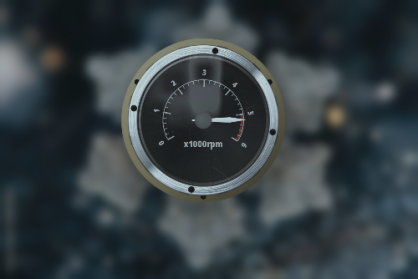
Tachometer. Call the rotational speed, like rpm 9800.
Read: rpm 5200
